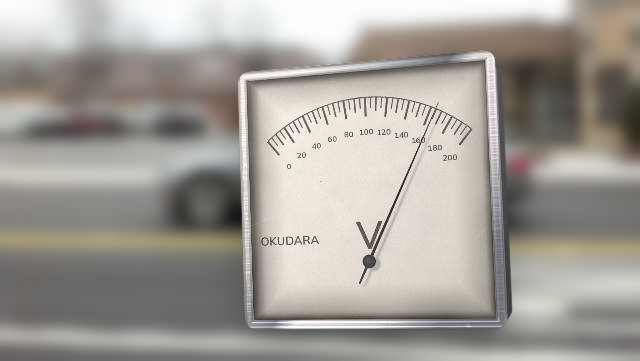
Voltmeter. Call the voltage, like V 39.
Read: V 165
